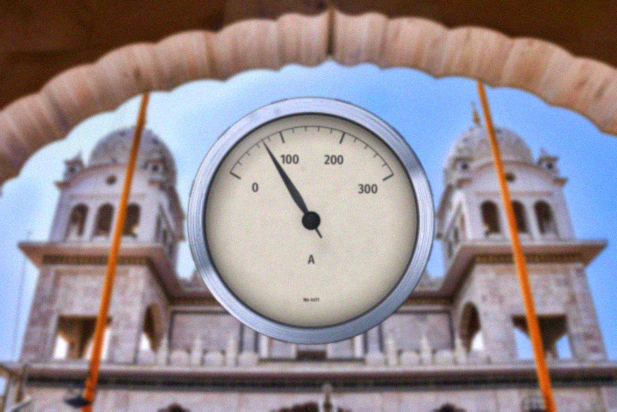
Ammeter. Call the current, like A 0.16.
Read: A 70
